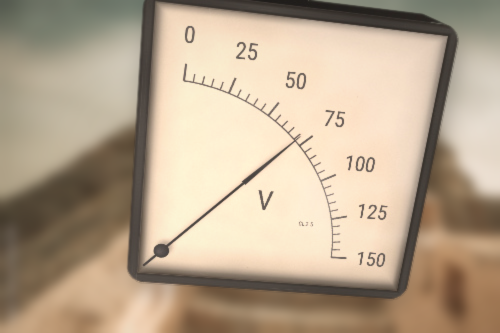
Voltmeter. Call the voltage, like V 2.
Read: V 70
